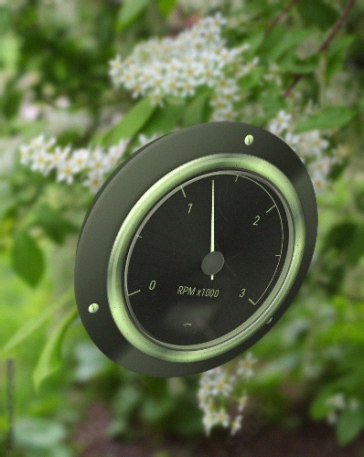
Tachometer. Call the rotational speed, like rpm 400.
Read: rpm 1250
